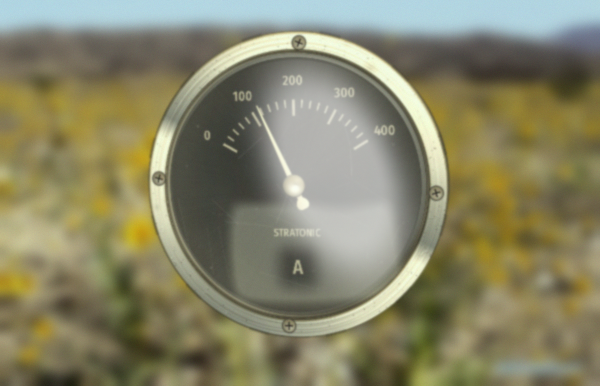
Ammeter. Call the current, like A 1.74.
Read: A 120
